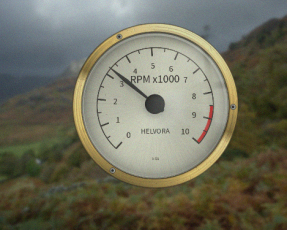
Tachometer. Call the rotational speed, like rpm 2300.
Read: rpm 3250
